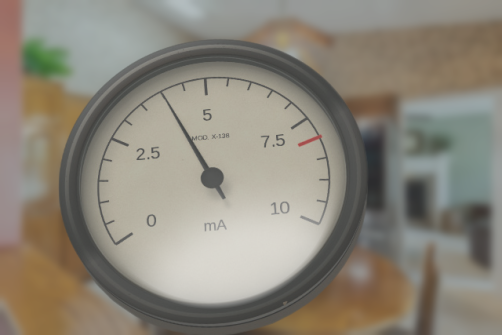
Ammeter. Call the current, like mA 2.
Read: mA 4
